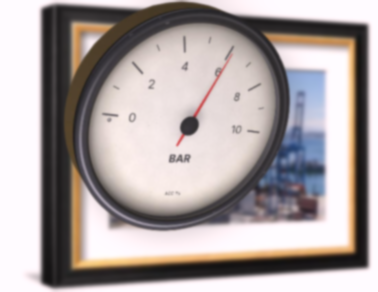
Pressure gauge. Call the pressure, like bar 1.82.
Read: bar 6
